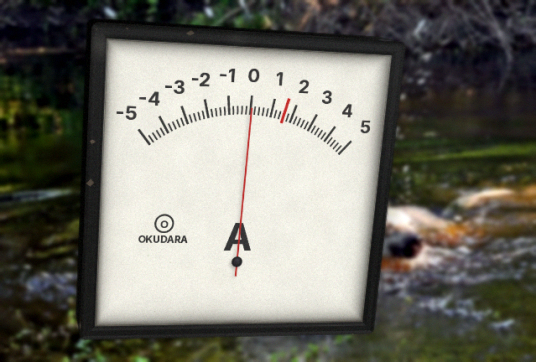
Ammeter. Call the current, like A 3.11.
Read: A 0
